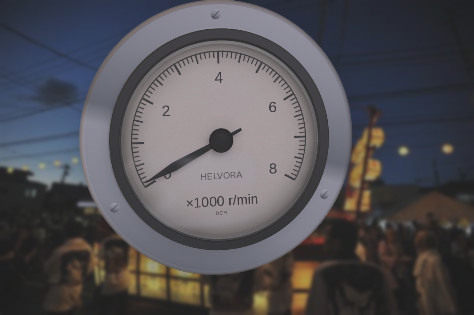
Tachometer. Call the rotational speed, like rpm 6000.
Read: rpm 100
